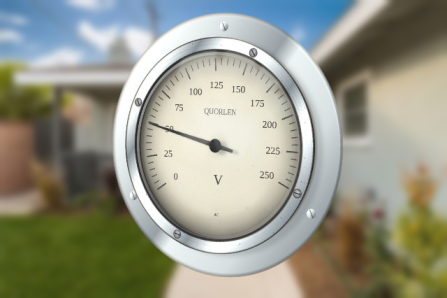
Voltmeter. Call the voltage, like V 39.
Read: V 50
